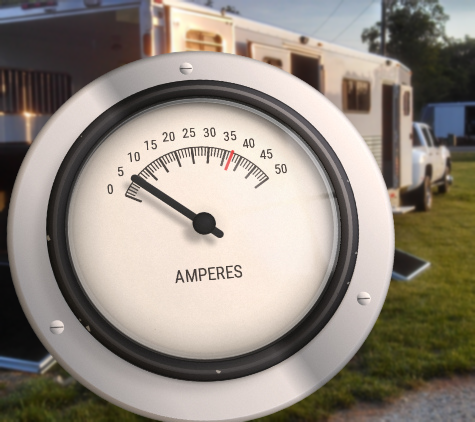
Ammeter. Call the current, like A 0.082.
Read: A 5
